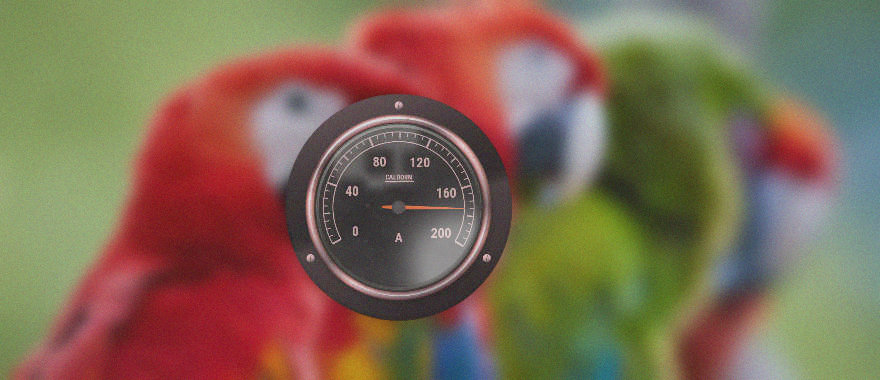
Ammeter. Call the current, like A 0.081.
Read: A 175
